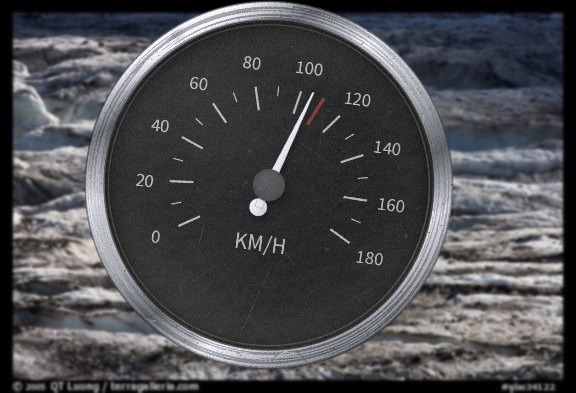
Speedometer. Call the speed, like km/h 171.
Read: km/h 105
